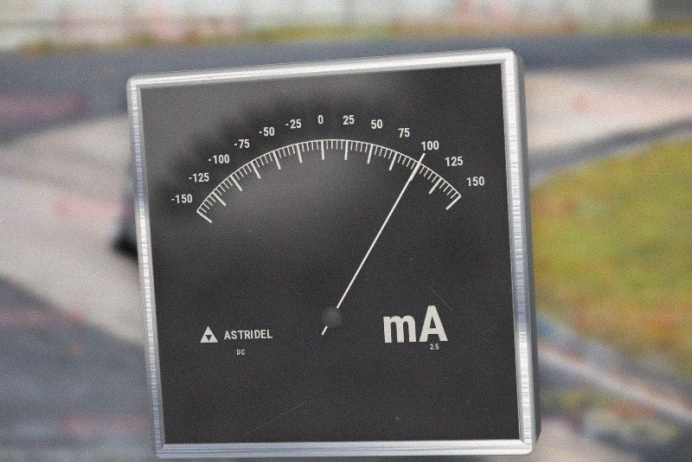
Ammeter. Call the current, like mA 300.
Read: mA 100
